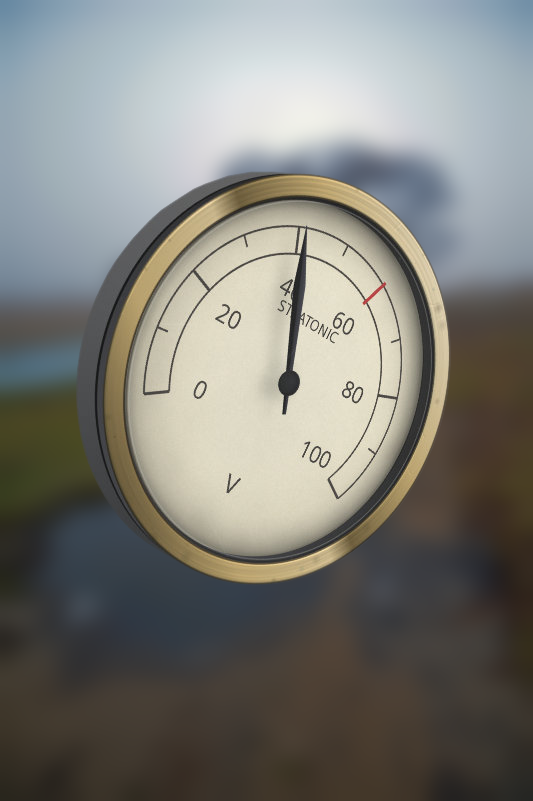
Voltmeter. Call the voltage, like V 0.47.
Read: V 40
